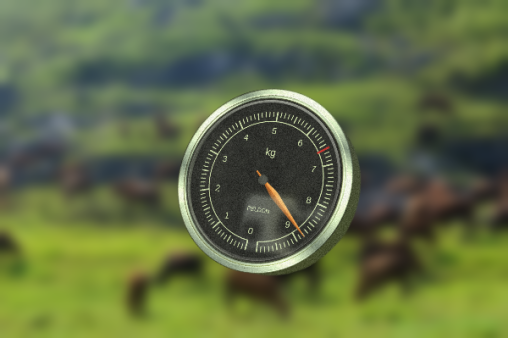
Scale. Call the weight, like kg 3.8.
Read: kg 8.8
